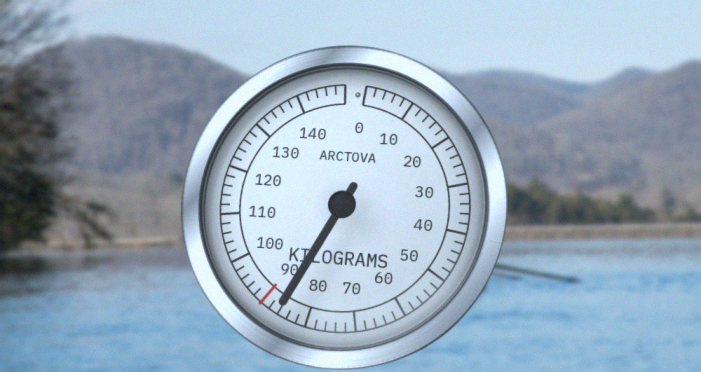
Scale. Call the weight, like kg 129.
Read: kg 86
